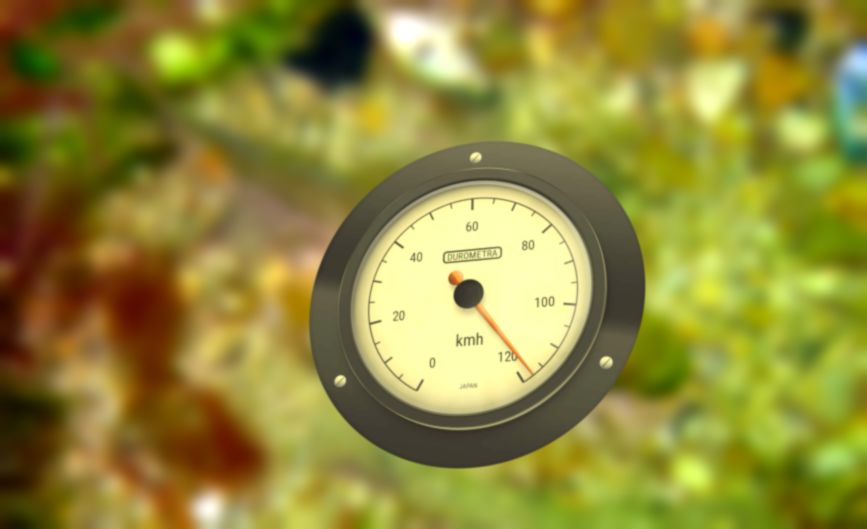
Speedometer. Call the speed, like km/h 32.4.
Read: km/h 117.5
